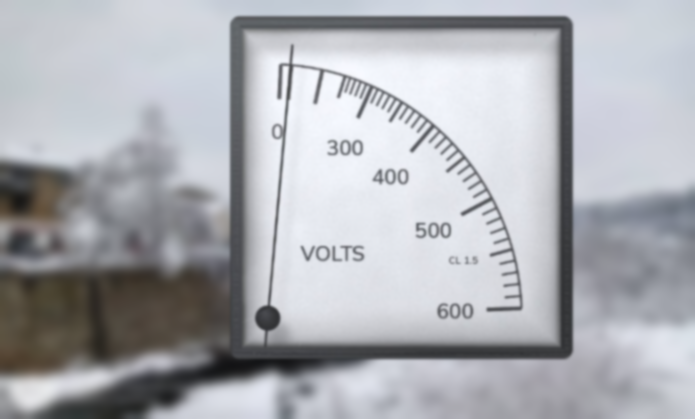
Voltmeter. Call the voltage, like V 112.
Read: V 100
